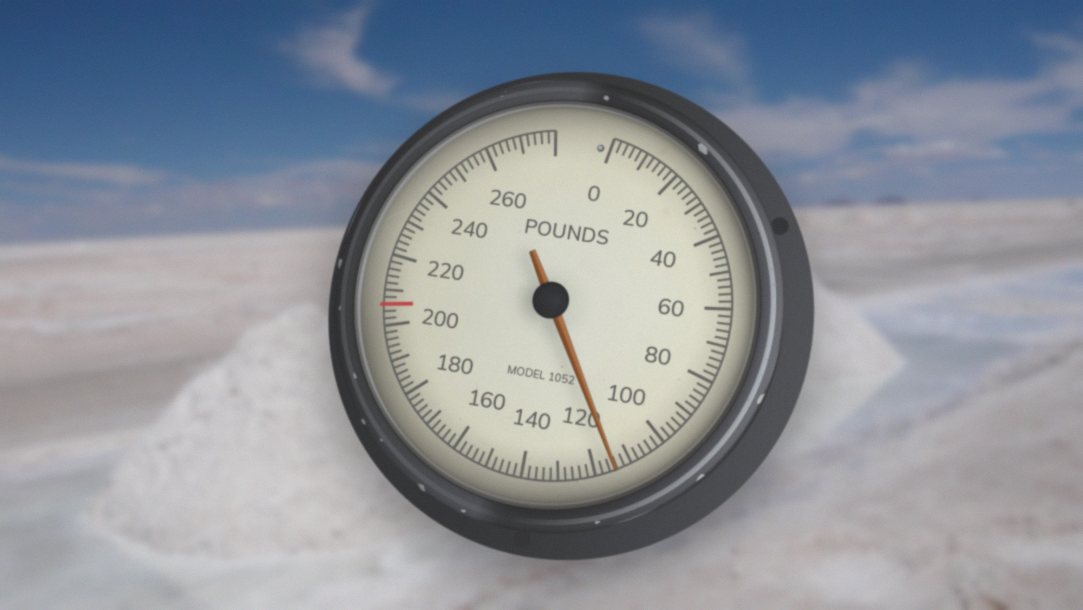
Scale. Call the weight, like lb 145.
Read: lb 114
